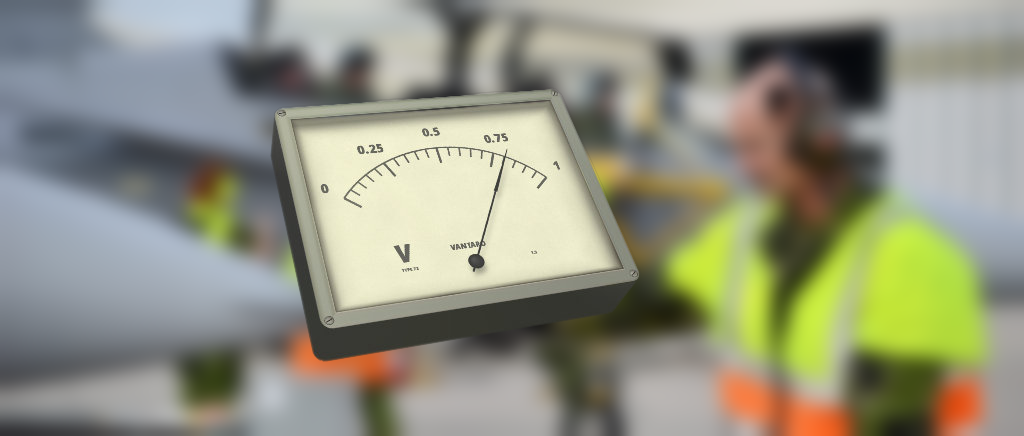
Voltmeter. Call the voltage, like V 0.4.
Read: V 0.8
